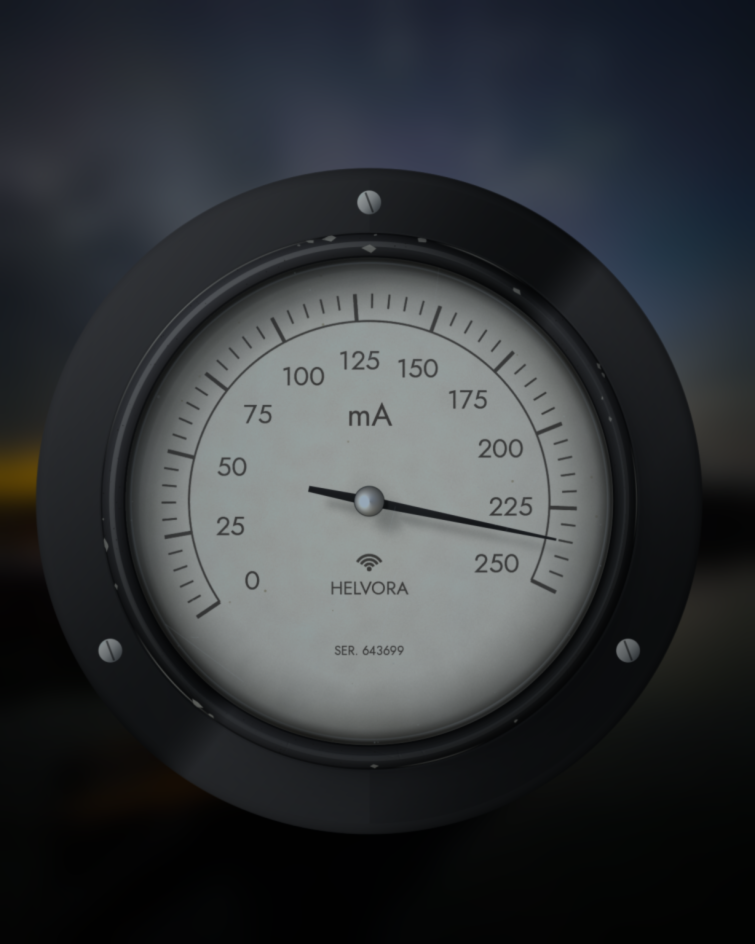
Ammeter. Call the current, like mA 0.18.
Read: mA 235
